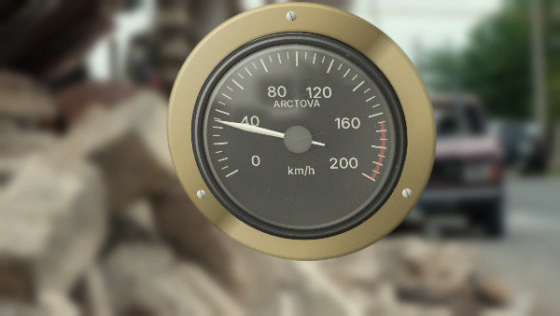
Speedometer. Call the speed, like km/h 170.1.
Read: km/h 35
